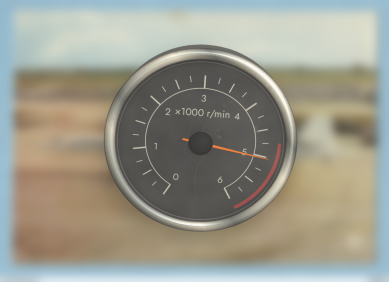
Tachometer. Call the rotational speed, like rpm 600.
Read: rpm 5000
